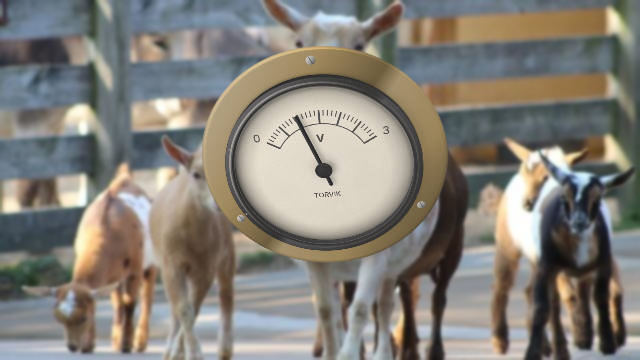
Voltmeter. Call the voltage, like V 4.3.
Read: V 1
